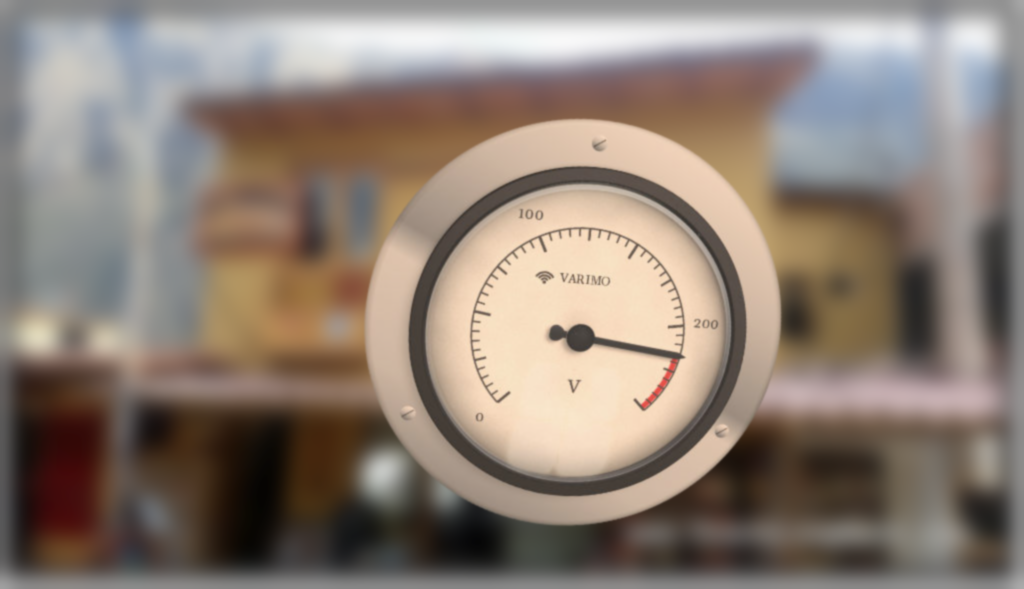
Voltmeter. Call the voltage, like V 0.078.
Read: V 215
